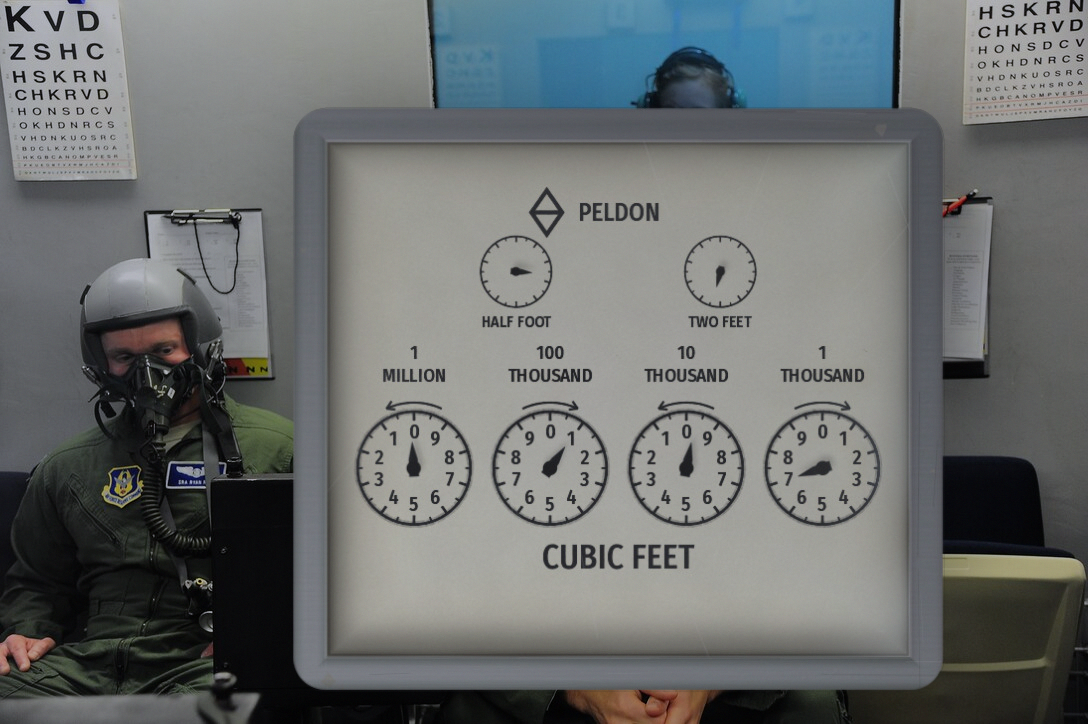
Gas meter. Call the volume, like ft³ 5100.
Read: ft³ 9700
